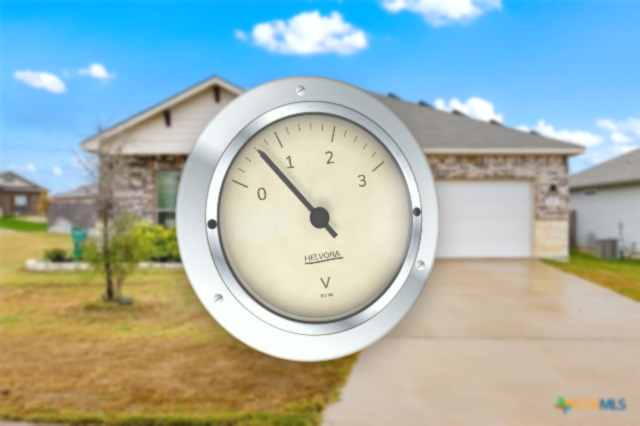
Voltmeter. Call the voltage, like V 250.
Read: V 0.6
